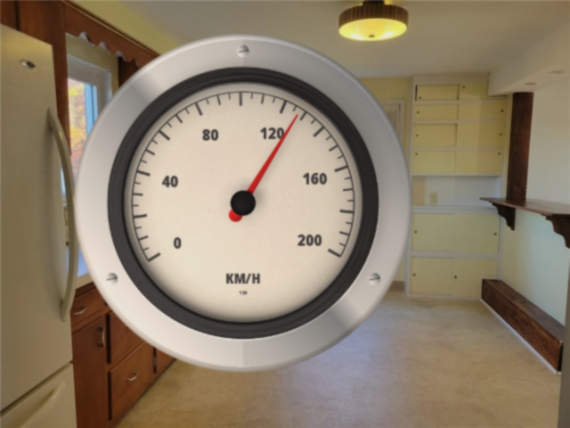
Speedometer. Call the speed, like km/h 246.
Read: km/h 127.5
